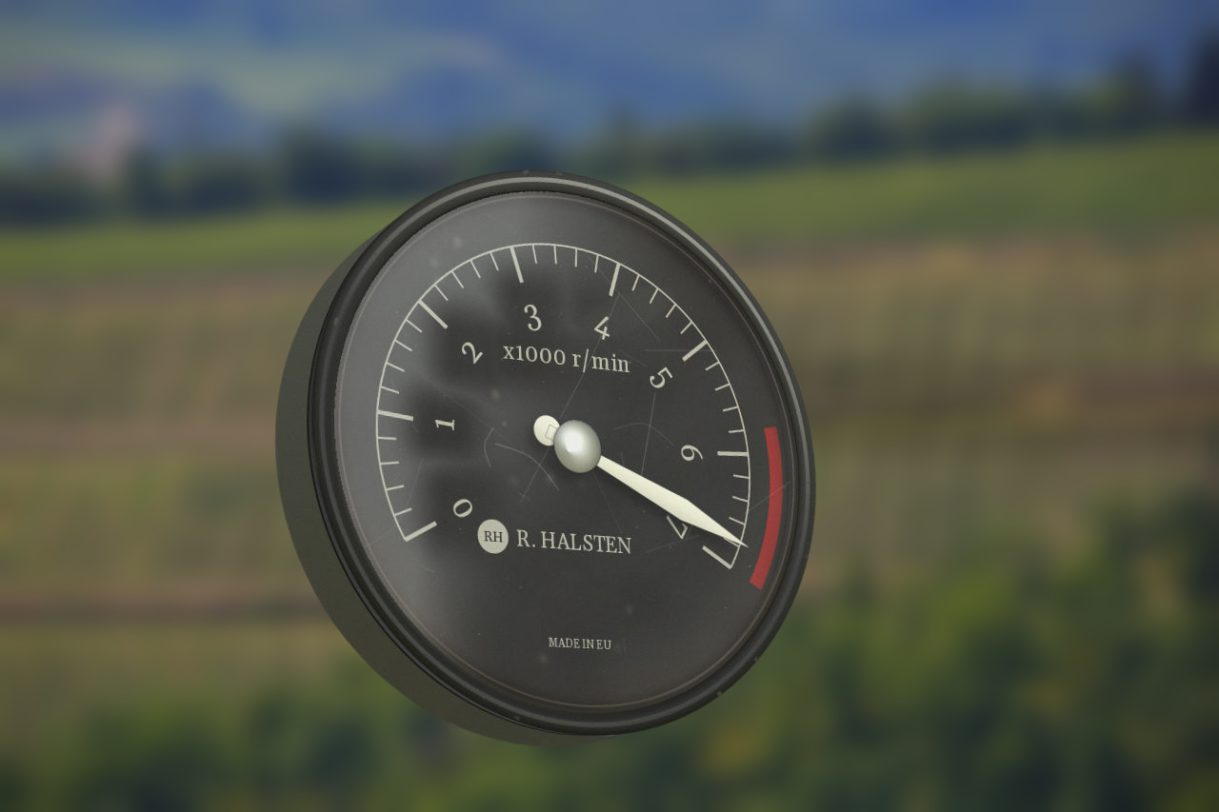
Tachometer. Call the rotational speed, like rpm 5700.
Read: rpm 6800
